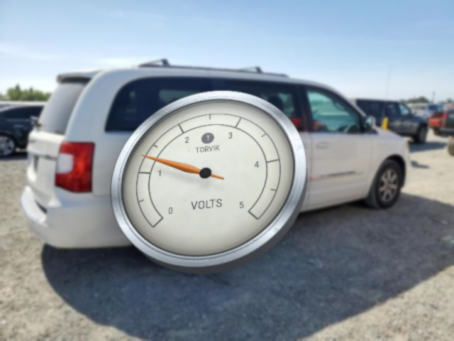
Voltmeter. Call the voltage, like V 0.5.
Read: V 1.25
